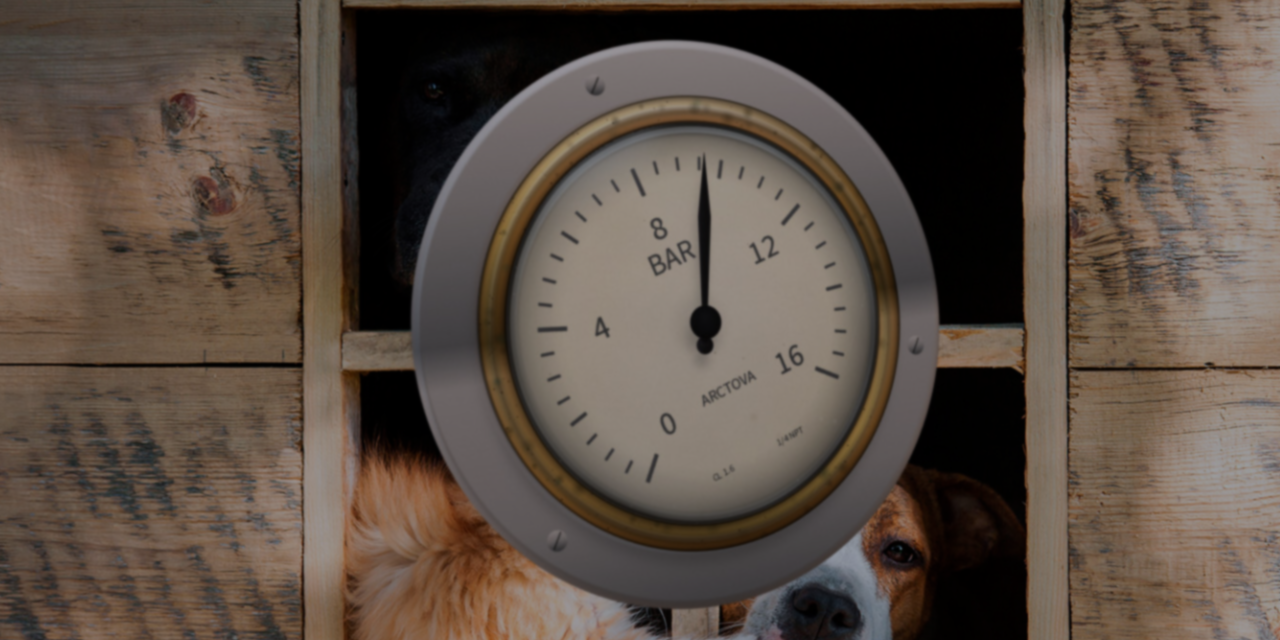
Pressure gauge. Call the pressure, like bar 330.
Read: bar 9.5
